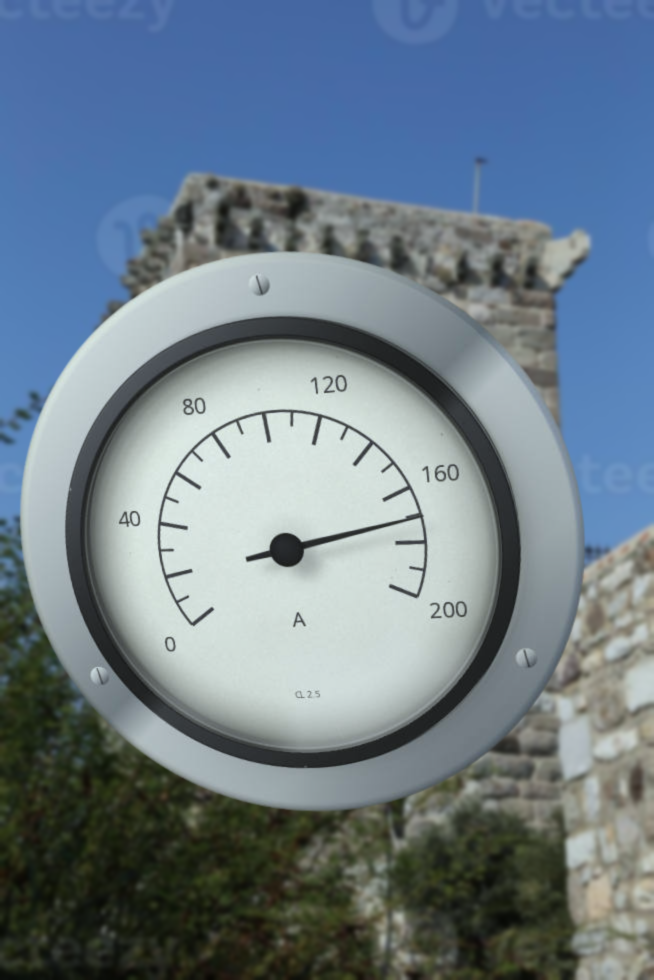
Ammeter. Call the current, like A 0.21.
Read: A 170
